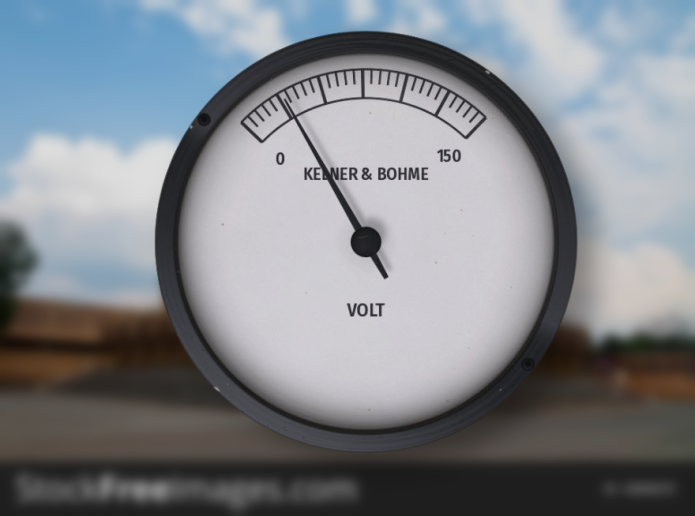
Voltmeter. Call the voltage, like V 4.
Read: V 27.5
